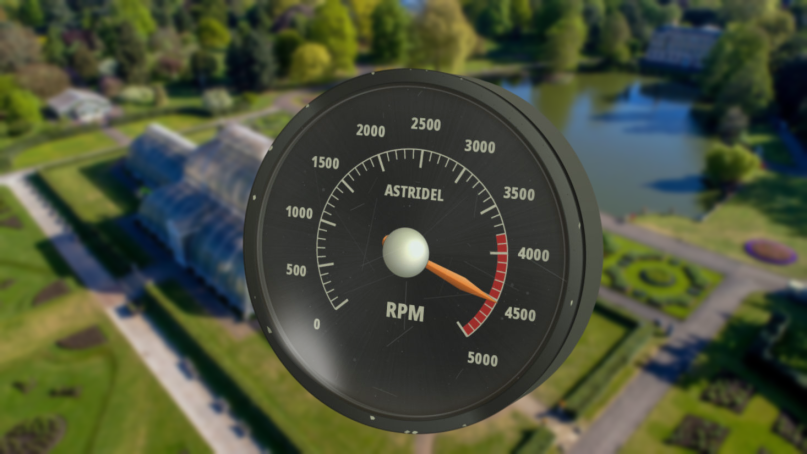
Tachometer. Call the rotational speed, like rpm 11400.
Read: rpm 4500
